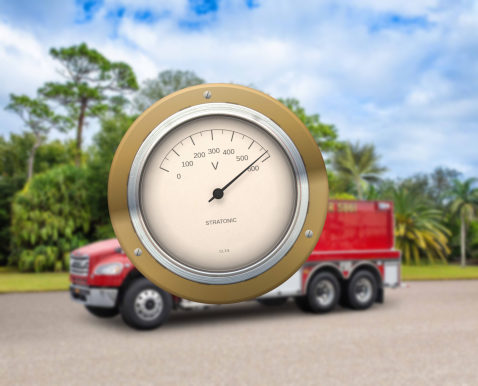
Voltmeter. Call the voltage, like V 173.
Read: V 575
